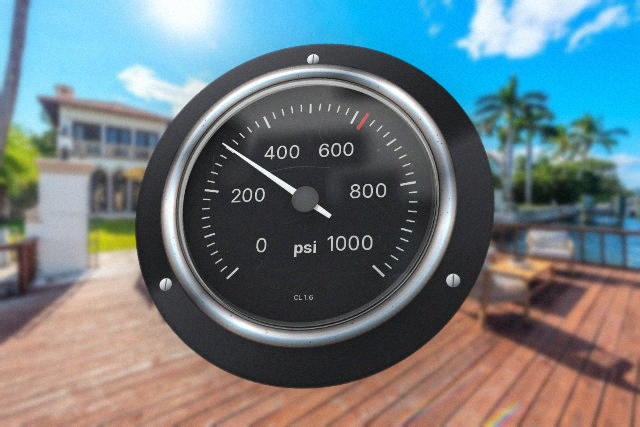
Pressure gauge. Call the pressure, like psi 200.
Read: psi 300
